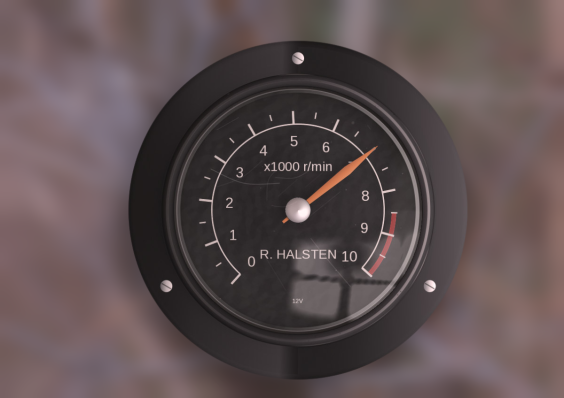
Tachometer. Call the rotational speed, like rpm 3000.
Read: rpm 7000
